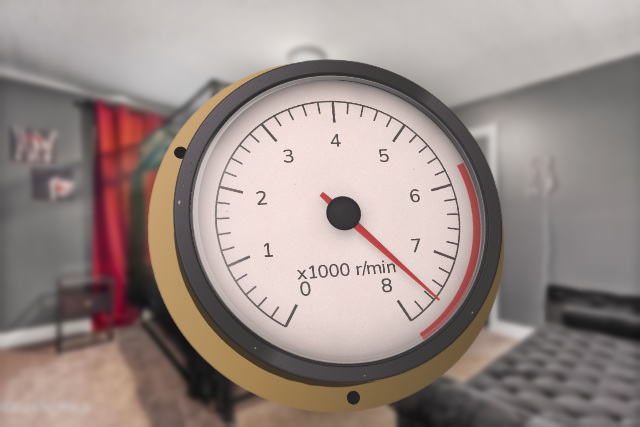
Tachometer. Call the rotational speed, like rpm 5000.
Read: rpm 7600
